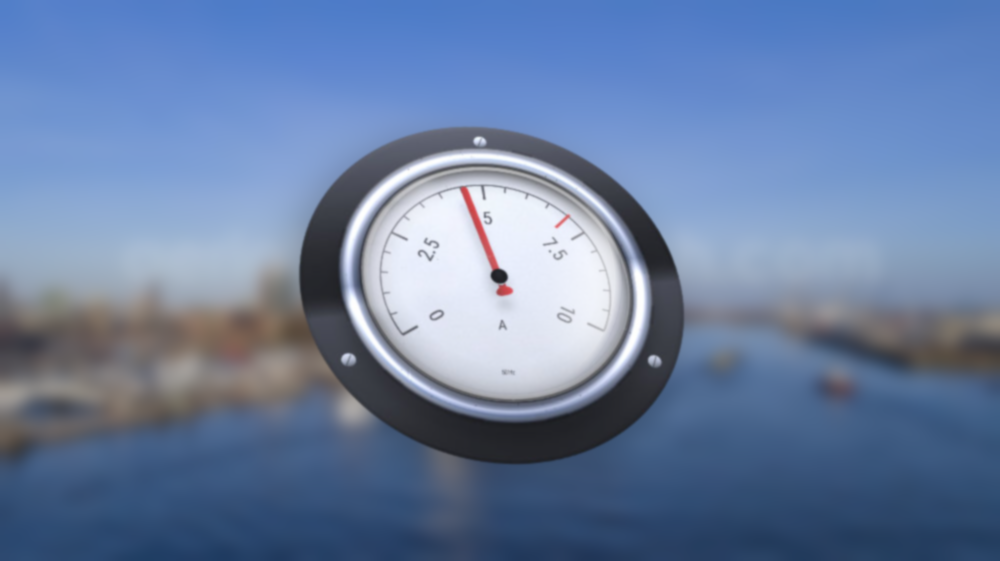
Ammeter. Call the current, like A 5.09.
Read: A 4.5
